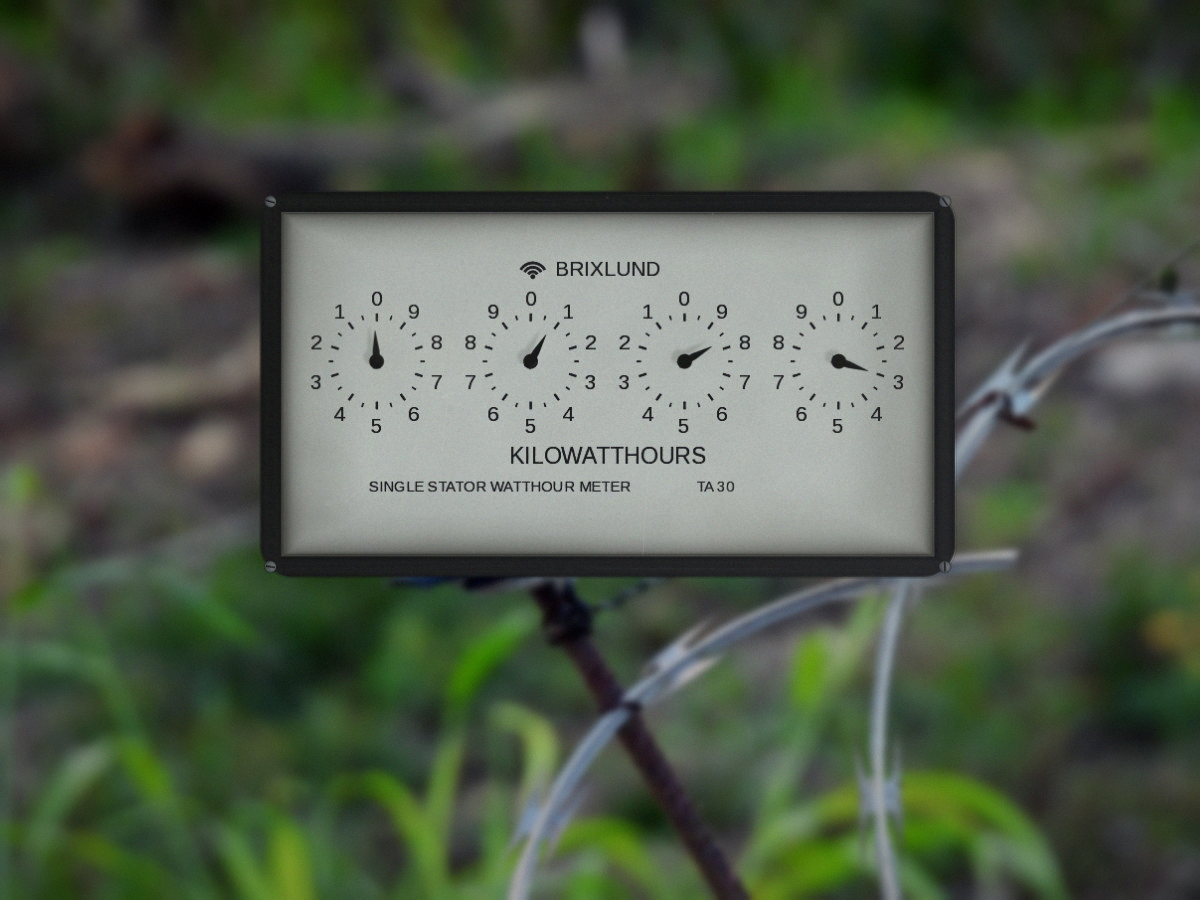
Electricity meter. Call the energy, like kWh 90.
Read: kWh 83
